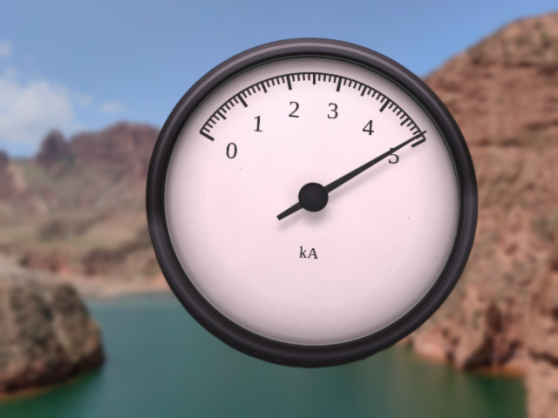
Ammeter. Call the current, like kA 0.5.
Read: kA 4.9
